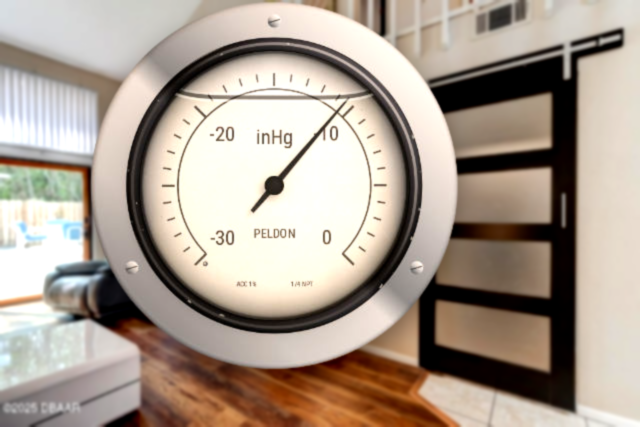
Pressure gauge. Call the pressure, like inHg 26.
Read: inHg -10.5
